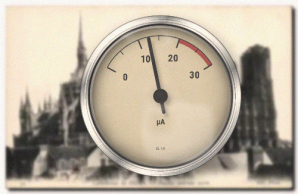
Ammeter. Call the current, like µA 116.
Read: µA 12.5
